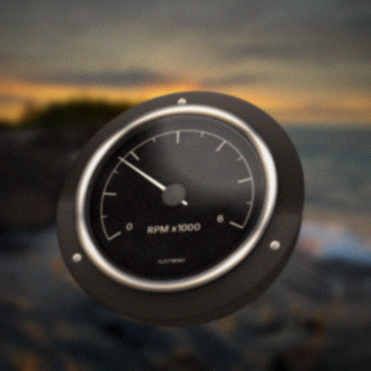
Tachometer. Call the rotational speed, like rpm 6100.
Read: rpm 1750
